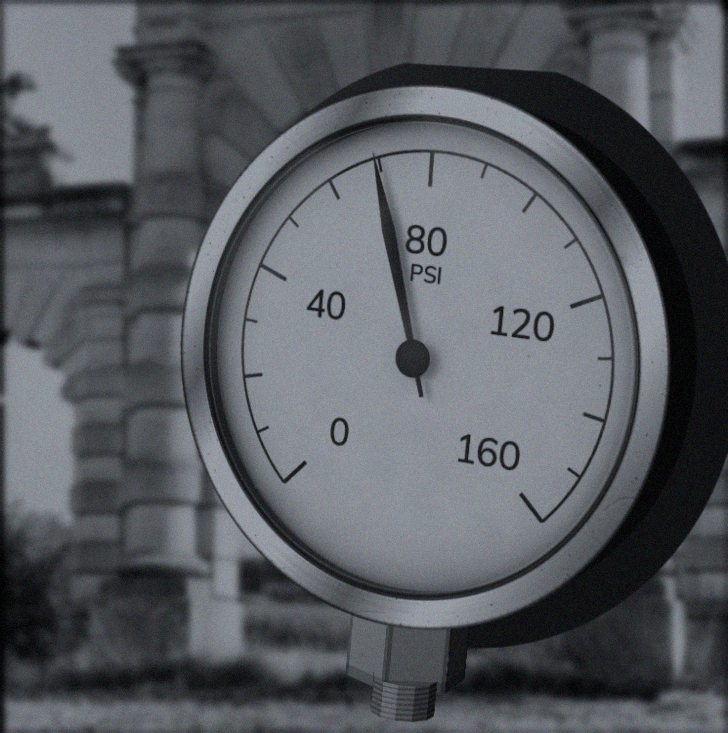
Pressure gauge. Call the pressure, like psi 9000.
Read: psi 70
